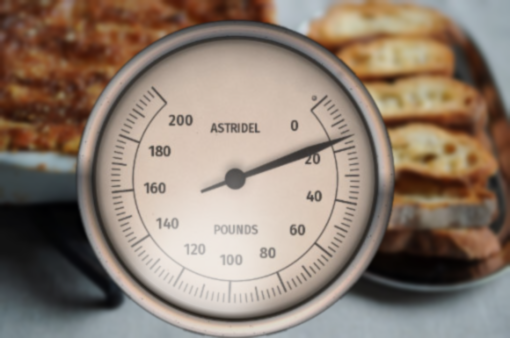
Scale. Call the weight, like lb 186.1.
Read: lb 16
